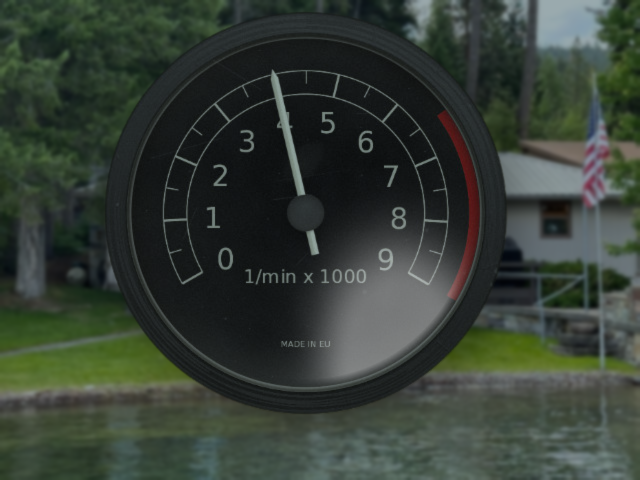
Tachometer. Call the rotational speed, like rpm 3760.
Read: rpm 4000
